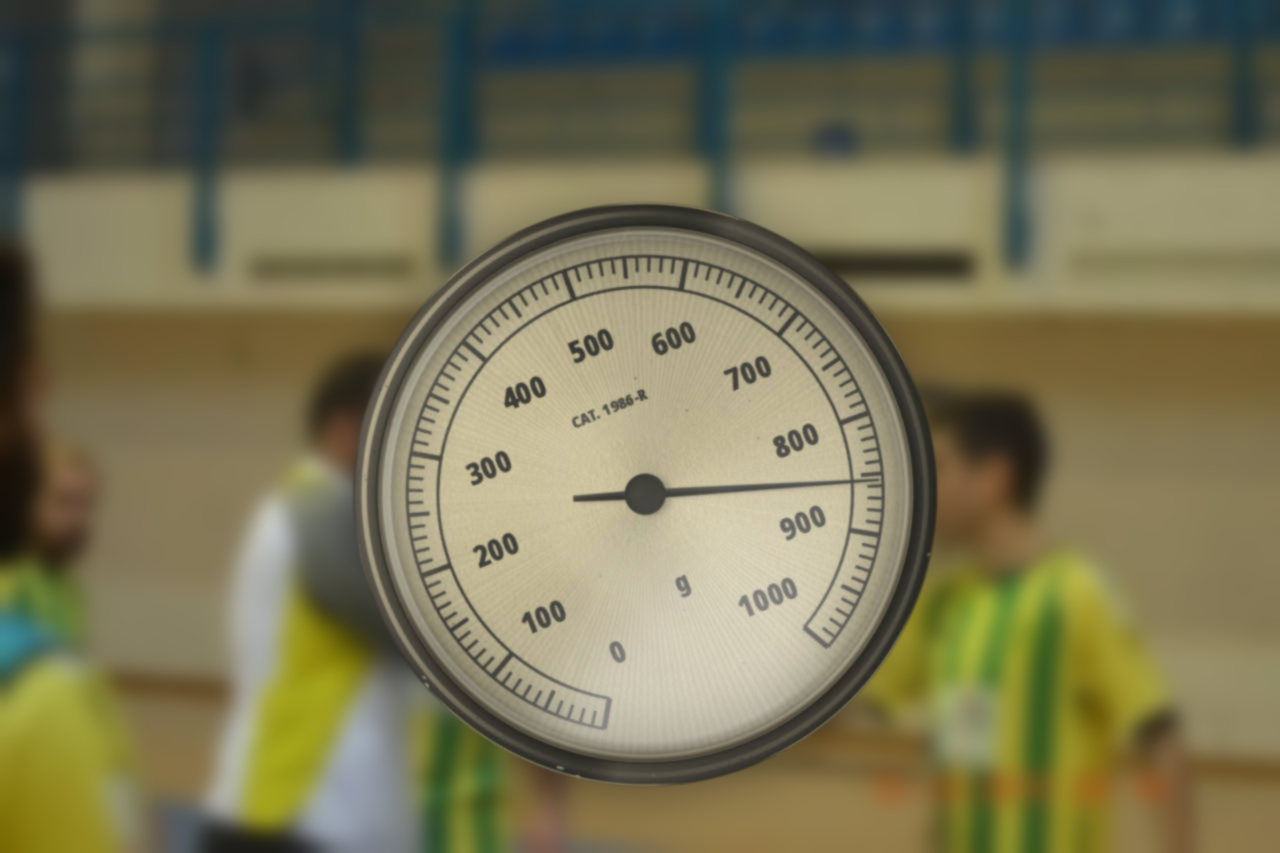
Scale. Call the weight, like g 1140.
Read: g 855
